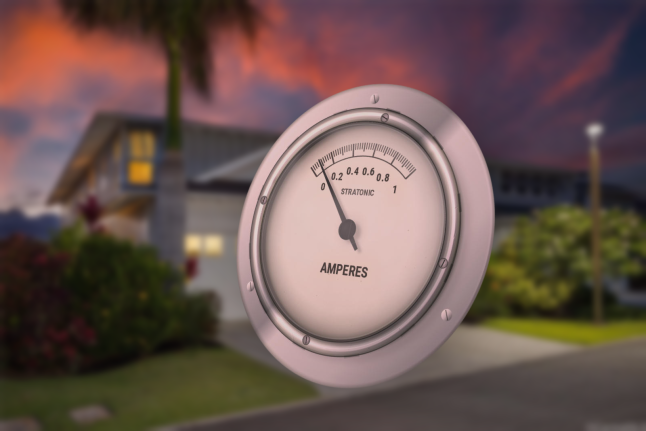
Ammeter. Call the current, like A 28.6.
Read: A 0.1
